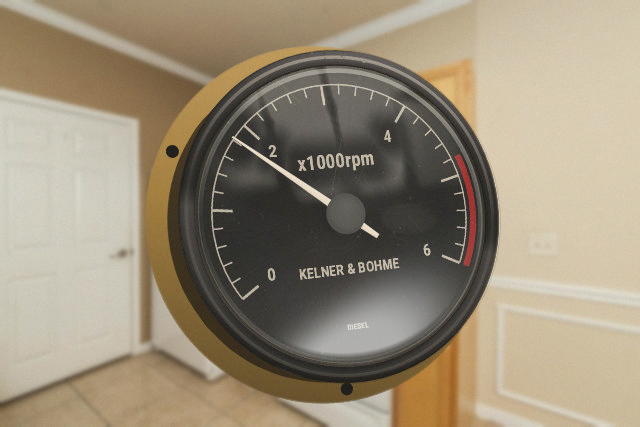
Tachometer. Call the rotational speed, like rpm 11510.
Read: rpm 1800
